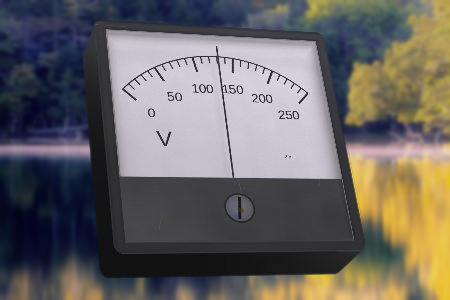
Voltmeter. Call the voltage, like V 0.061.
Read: V 130
